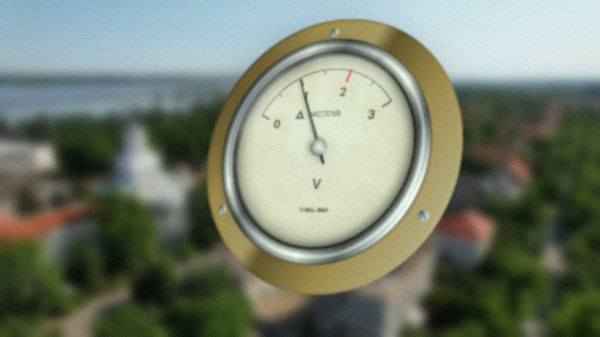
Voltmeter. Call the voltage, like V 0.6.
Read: V 1
